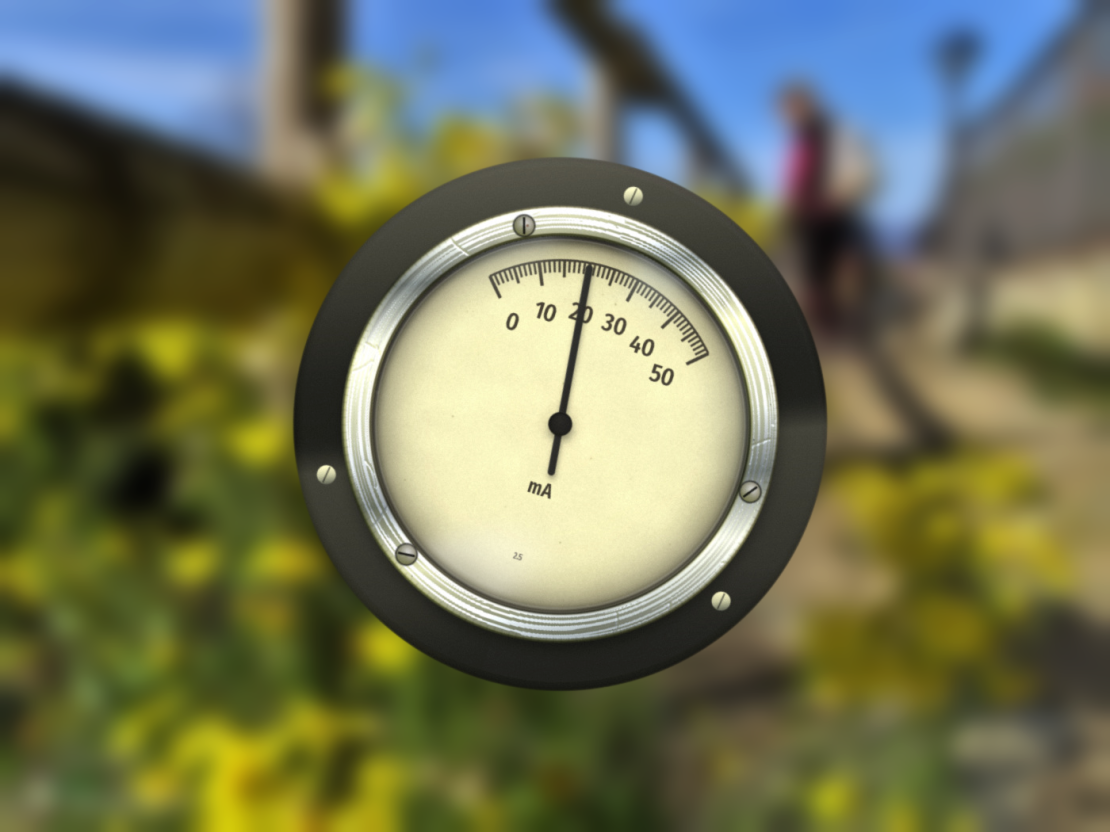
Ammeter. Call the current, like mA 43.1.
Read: mA 20
